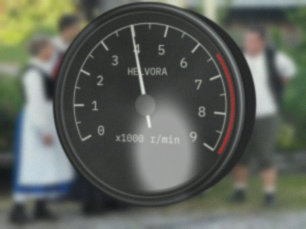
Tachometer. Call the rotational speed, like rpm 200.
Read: rpm 4000
